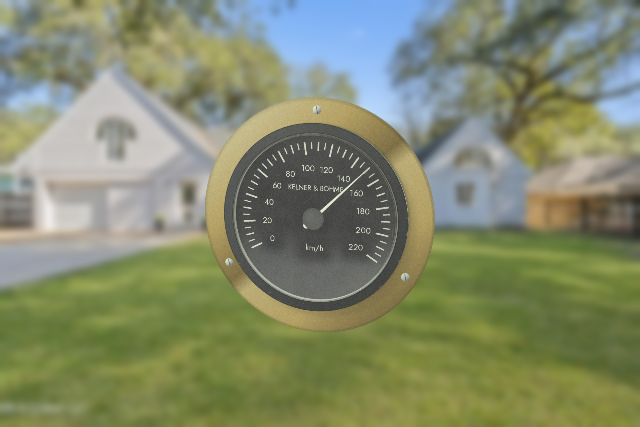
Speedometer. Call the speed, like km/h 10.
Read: km/h 150
